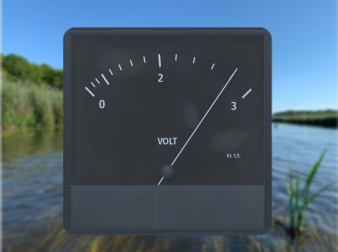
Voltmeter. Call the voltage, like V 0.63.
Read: V 2.8
